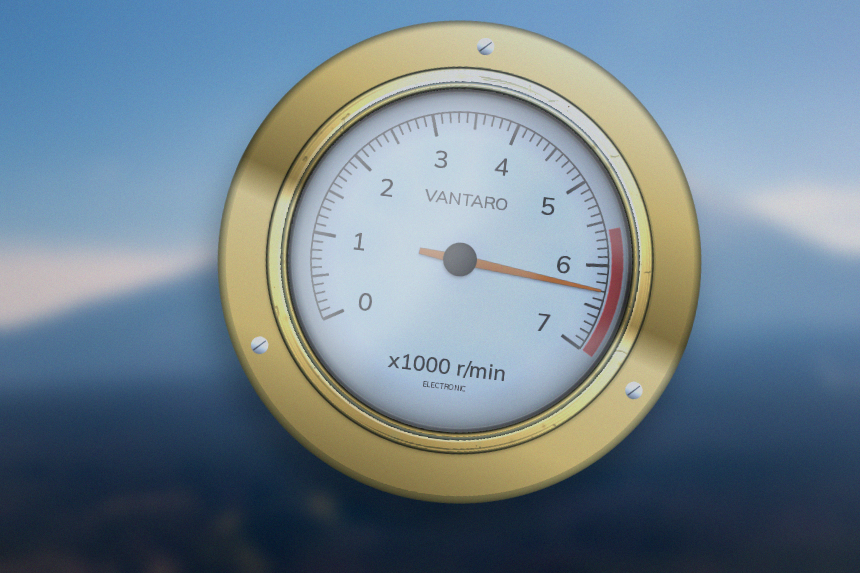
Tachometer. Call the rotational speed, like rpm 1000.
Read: rpm 6300
